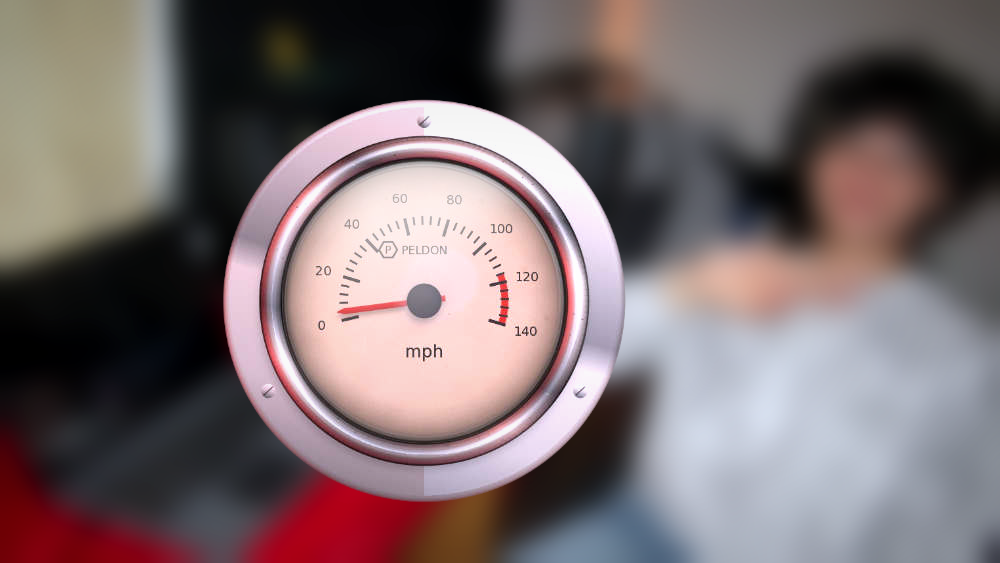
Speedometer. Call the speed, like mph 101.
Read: mph 4
